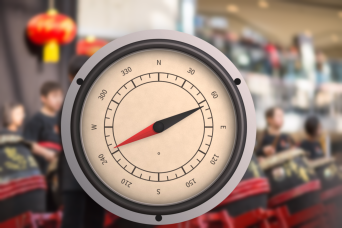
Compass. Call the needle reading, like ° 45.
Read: ° 245
